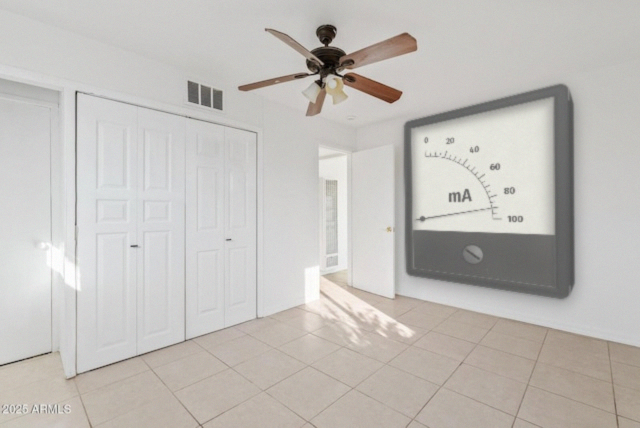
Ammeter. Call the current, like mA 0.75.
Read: mA 90
